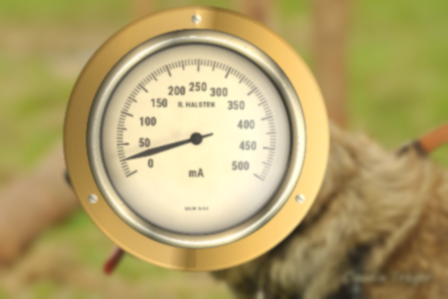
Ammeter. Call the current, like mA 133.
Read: mA 25
